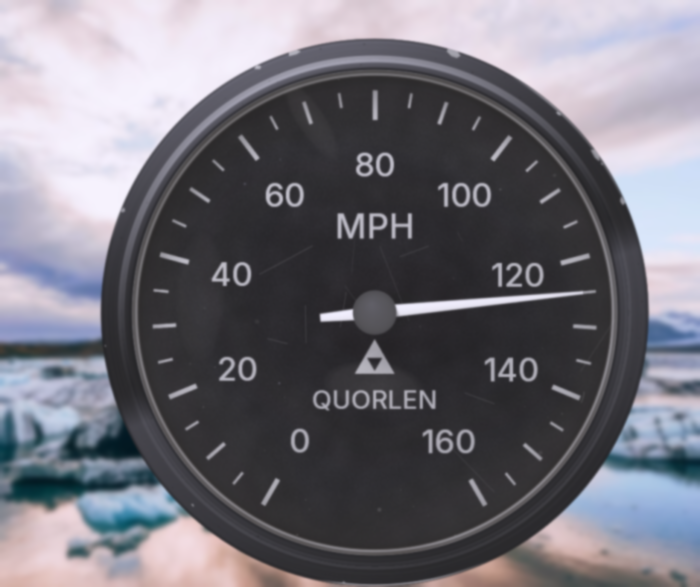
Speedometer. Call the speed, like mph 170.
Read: mph 125
